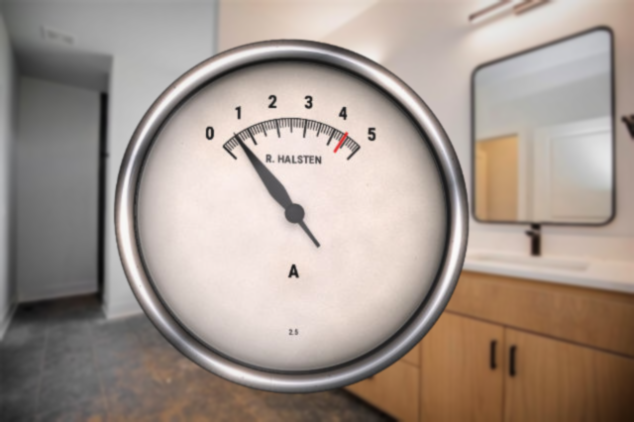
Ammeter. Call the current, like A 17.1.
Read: A 0.5
